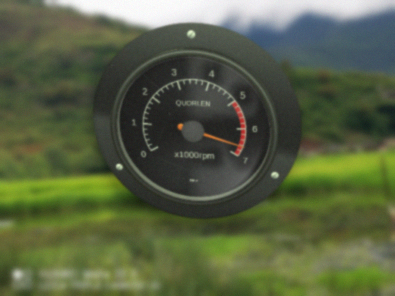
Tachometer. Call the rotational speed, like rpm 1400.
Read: rpm 6600
